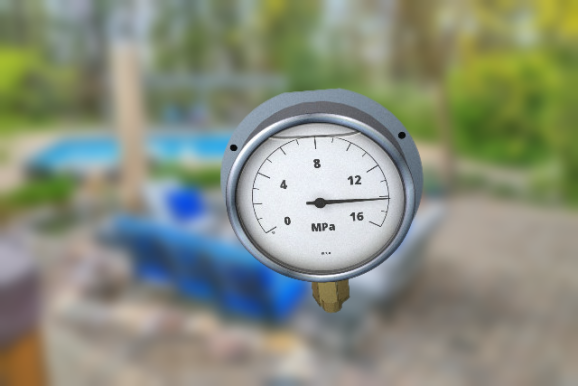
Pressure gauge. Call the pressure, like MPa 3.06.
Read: MPa 14
